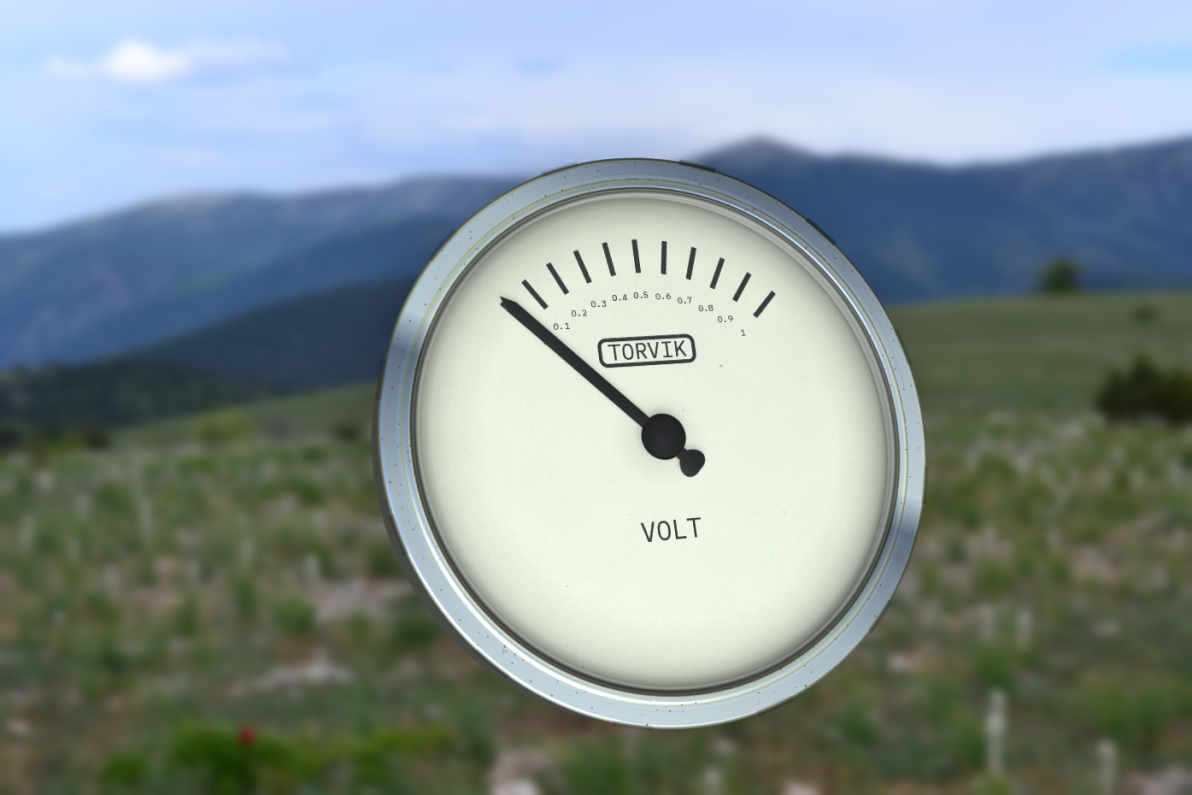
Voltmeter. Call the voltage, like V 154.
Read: V 0
